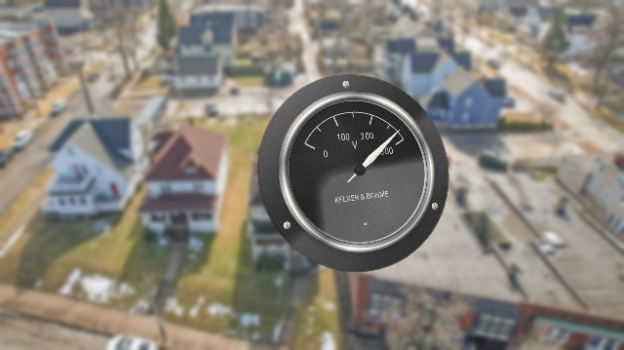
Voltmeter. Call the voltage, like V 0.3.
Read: V 275
